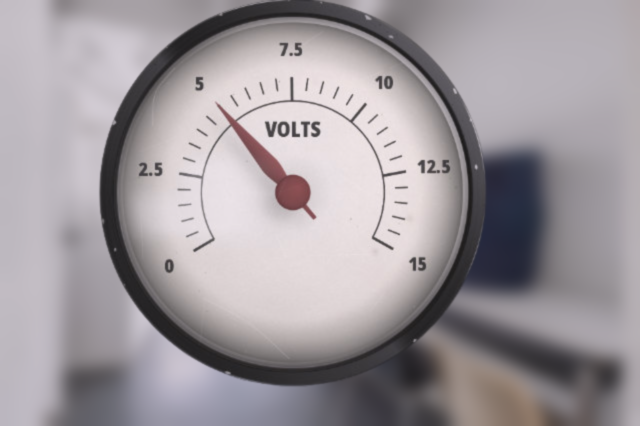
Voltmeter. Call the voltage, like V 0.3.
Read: V 5
